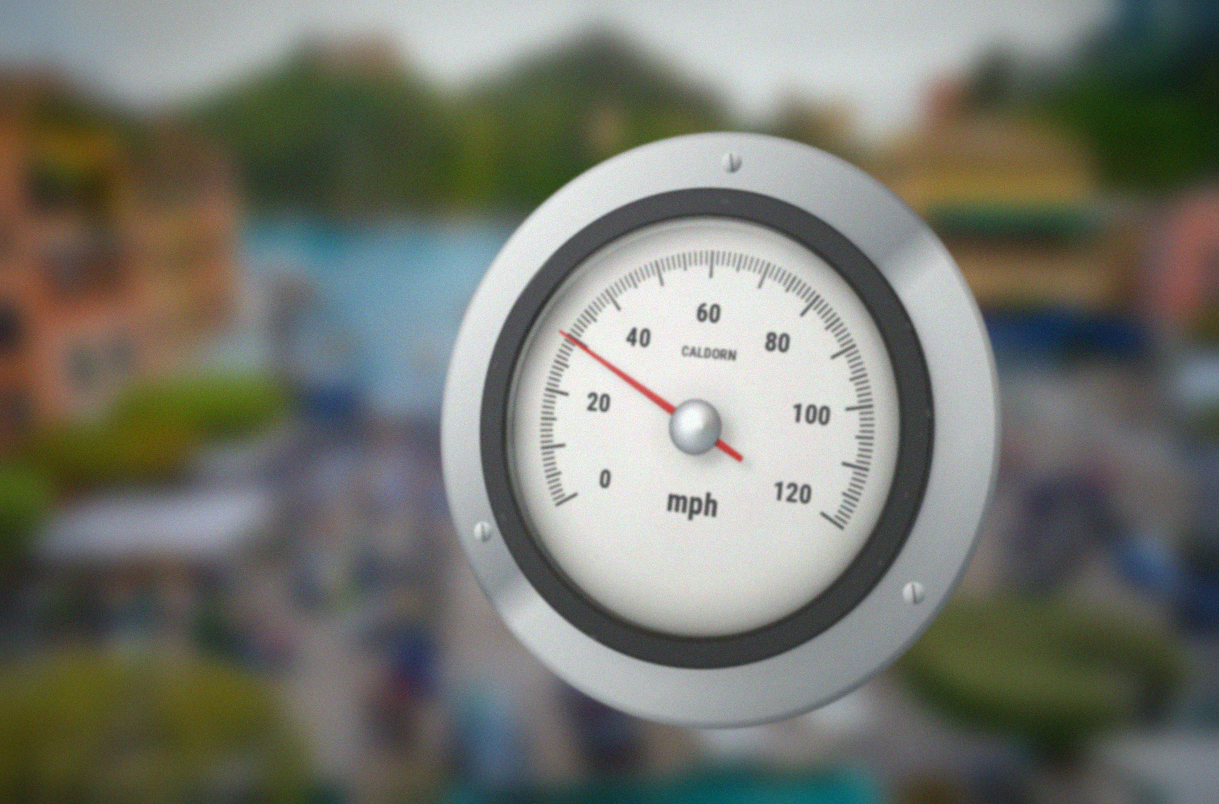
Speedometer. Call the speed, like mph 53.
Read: mph 30
